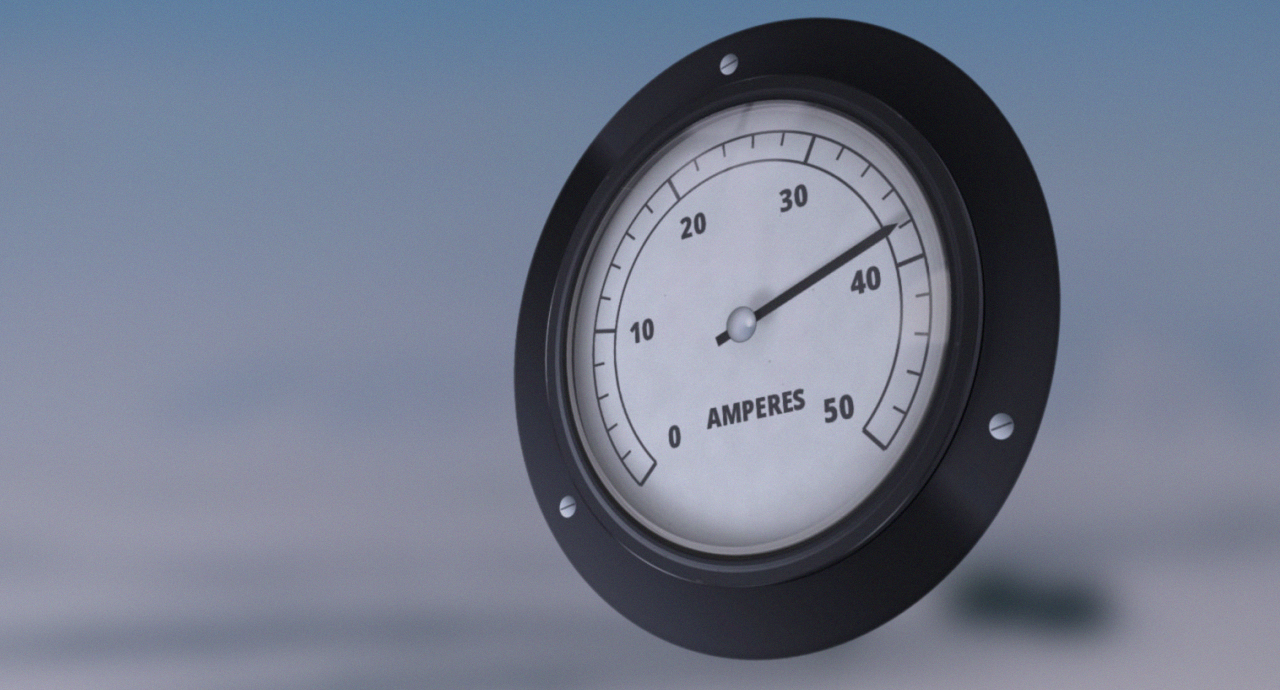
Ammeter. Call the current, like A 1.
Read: A 38
